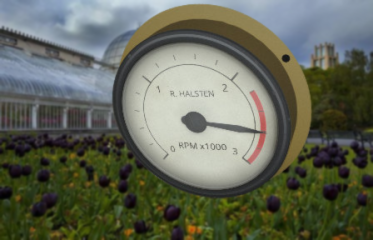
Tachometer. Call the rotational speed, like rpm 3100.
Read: rpm 2600
